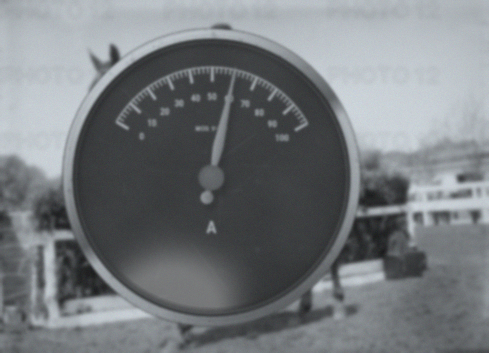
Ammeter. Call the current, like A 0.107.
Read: A 60
